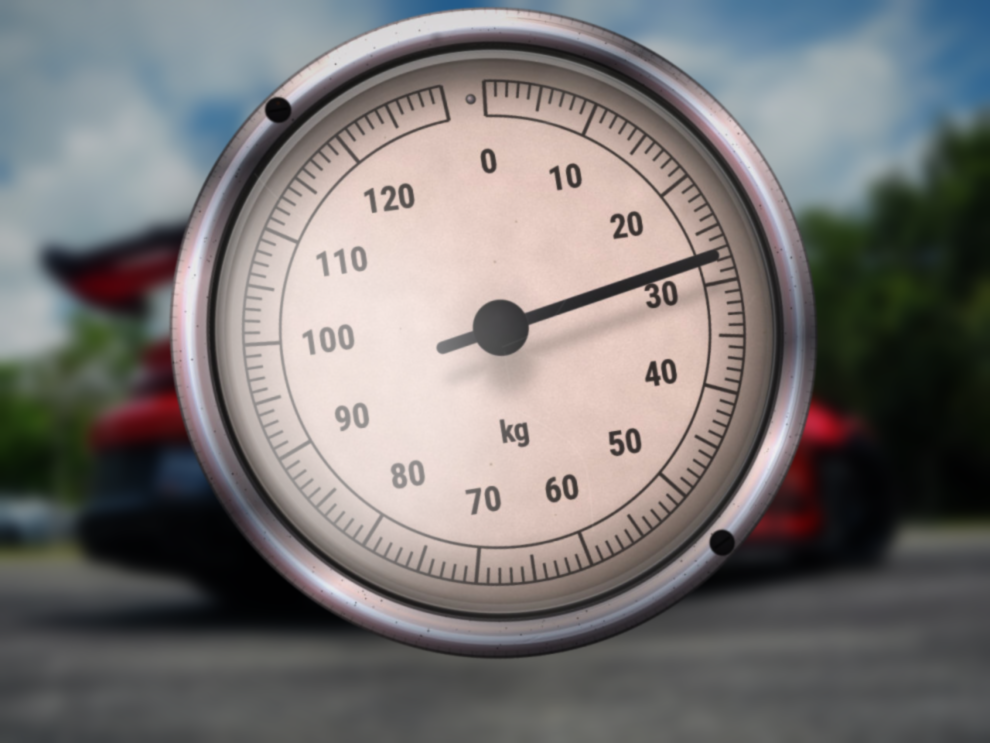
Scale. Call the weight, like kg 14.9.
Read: kg 27.5
